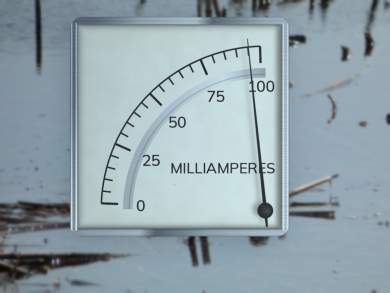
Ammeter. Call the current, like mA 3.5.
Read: mA 95
